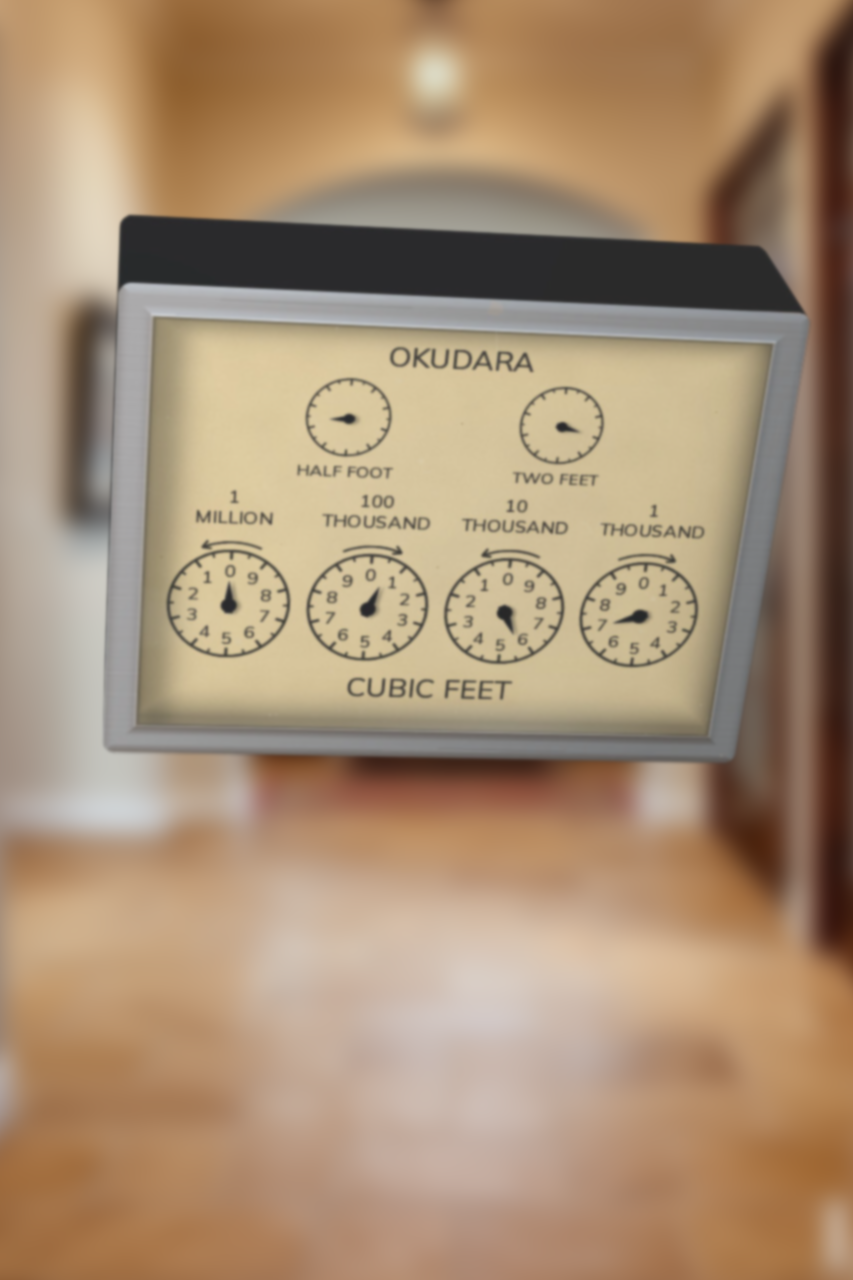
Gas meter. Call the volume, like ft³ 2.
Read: ft³ 5700
